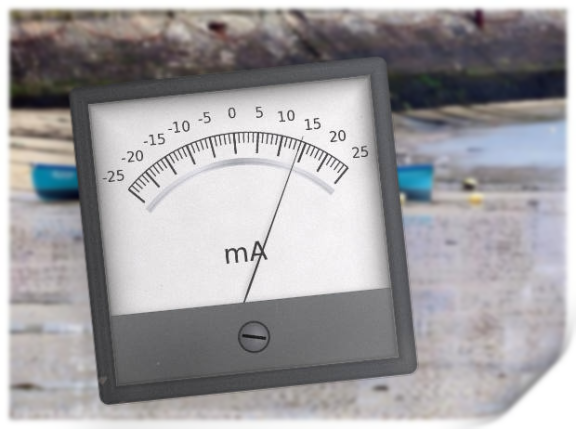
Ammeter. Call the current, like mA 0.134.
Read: mA 14
